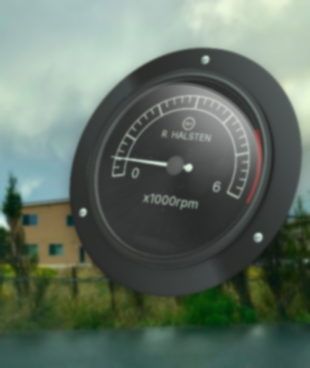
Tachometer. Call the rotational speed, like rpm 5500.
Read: rpm 400
